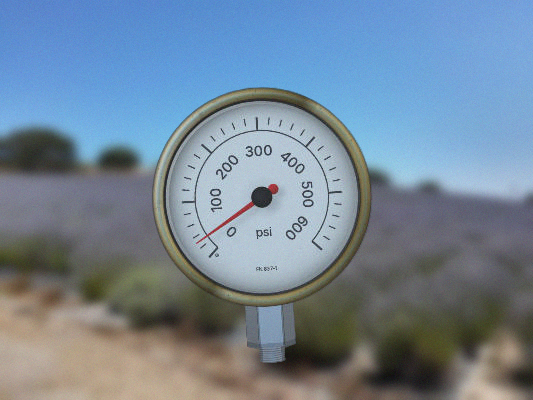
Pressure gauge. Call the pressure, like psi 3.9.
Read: psi 30
